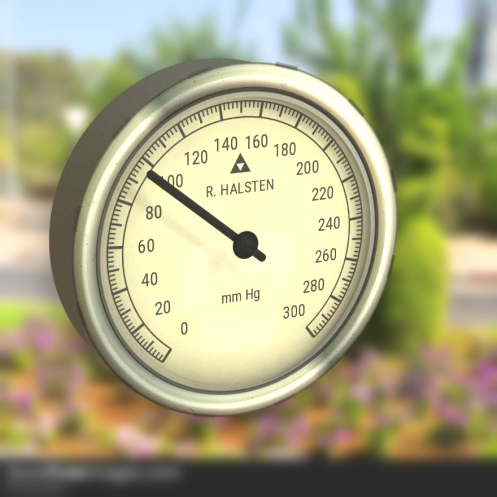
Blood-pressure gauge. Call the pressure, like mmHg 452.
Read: mmHg 96
